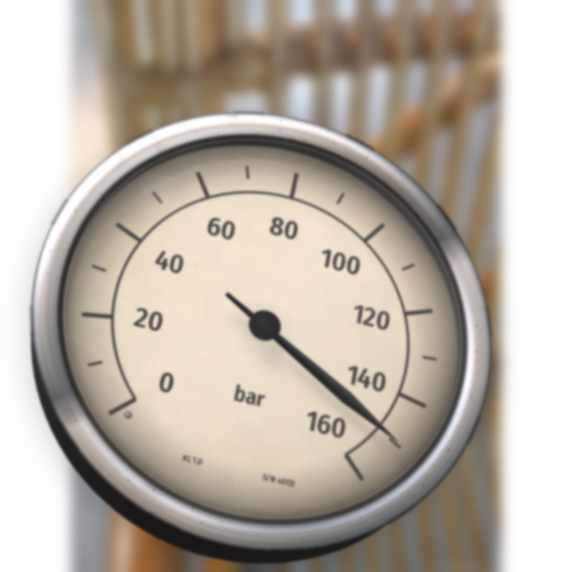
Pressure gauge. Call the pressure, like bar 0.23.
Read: bar 150
